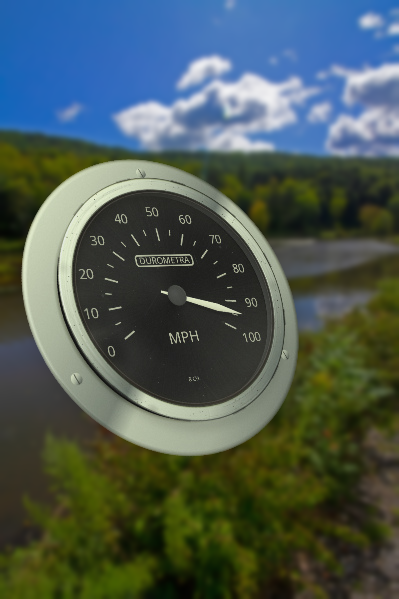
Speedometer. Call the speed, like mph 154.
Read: mph 95
